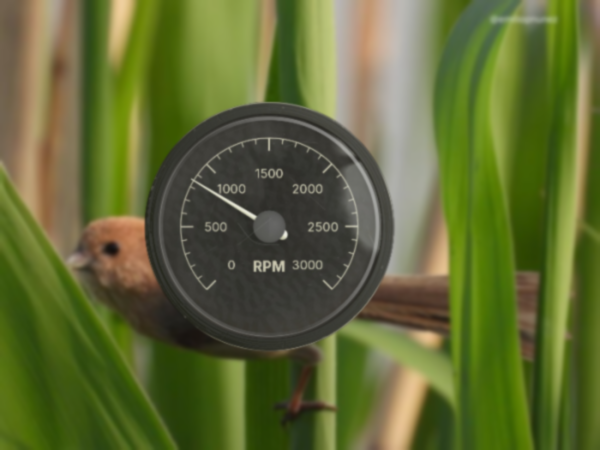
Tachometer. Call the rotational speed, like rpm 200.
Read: rpm 850
